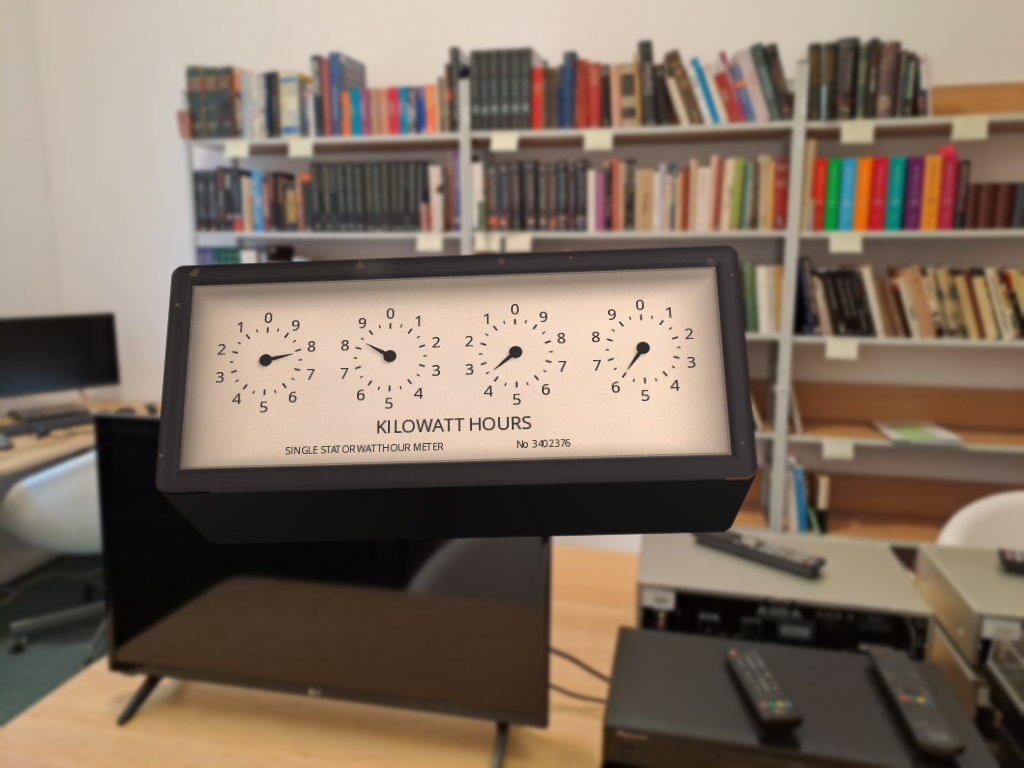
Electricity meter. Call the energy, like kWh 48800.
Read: kWh 7836
